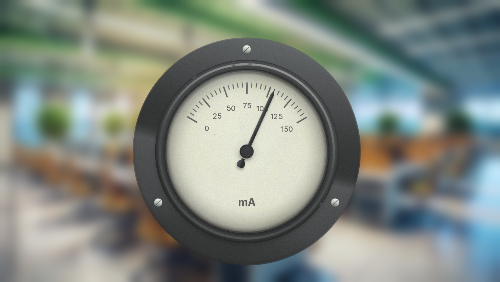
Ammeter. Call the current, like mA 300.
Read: mA 105
